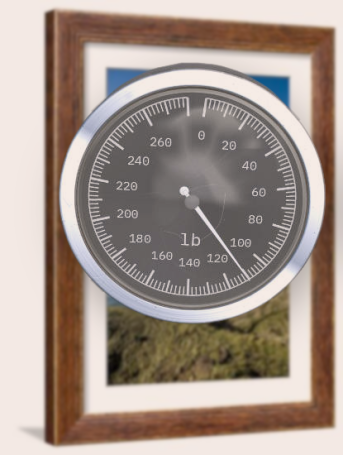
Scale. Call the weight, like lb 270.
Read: lb 110
